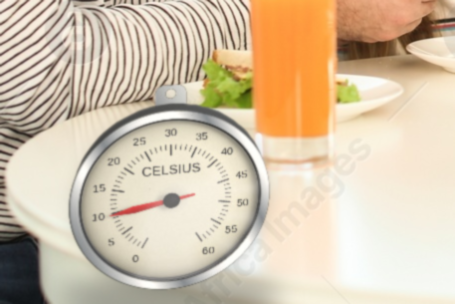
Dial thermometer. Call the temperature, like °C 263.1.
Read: °C 10
